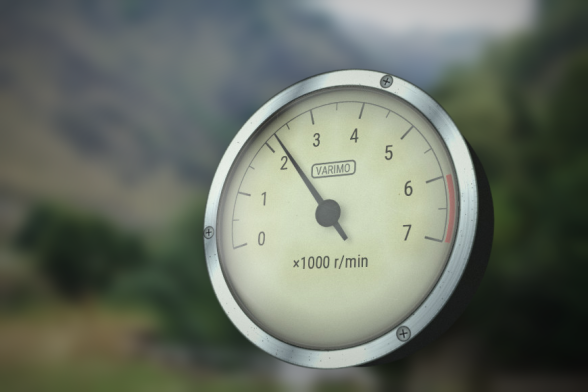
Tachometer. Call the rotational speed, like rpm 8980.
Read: rpm 2250
